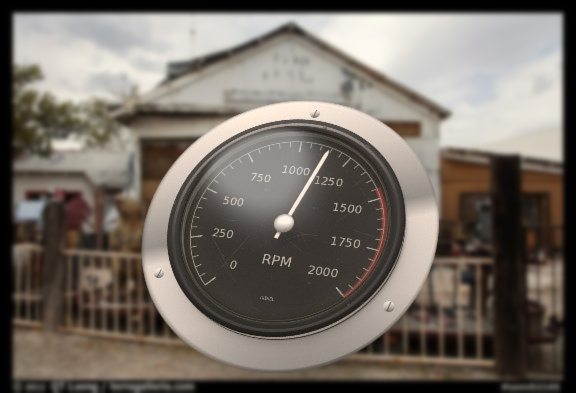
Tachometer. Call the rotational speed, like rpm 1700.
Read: rpm 1150
